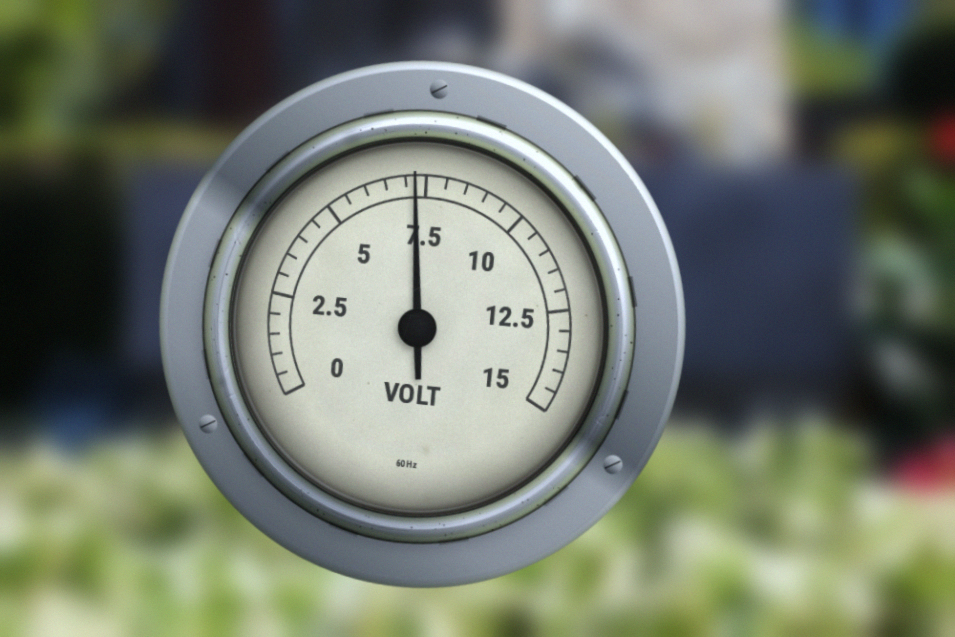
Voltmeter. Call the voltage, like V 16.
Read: V 7.25
